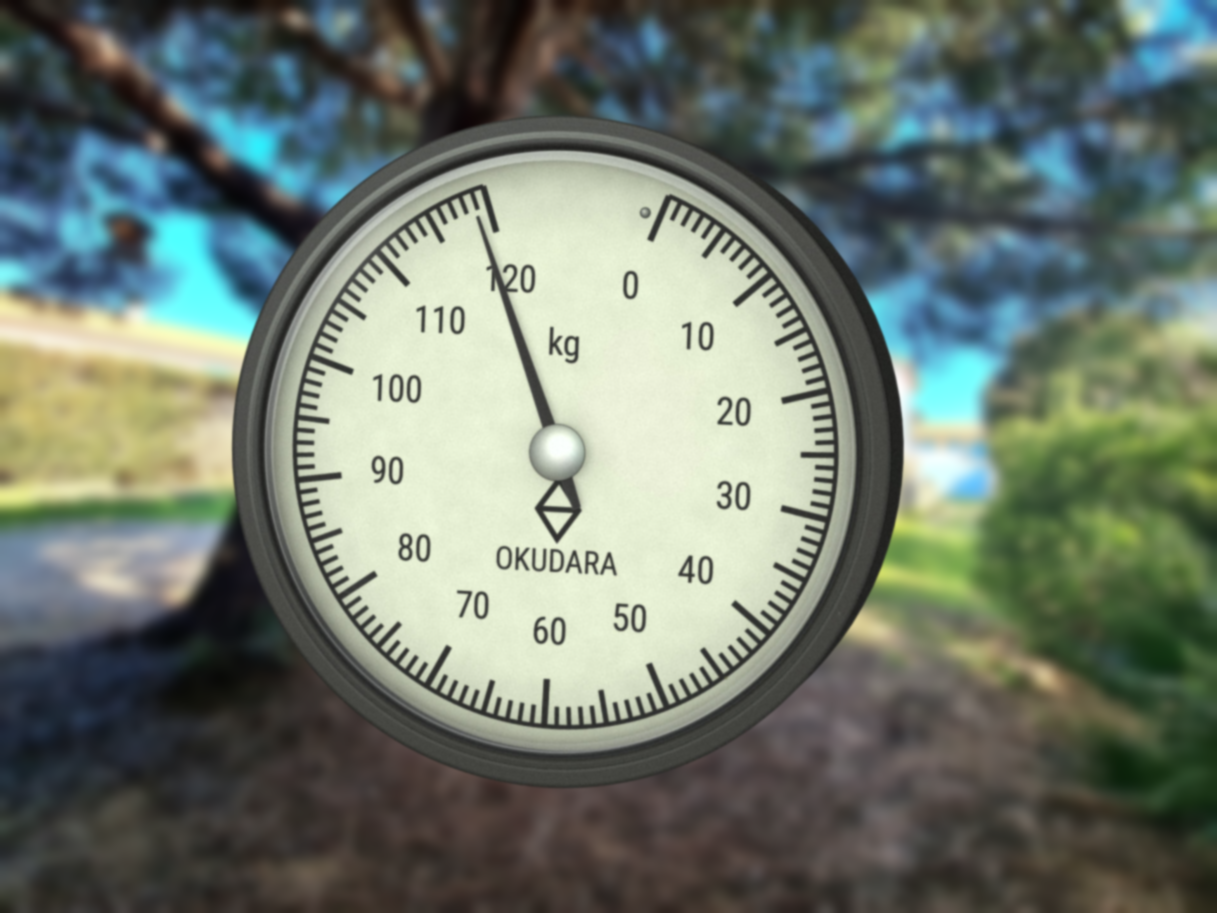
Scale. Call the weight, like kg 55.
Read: kg 119
